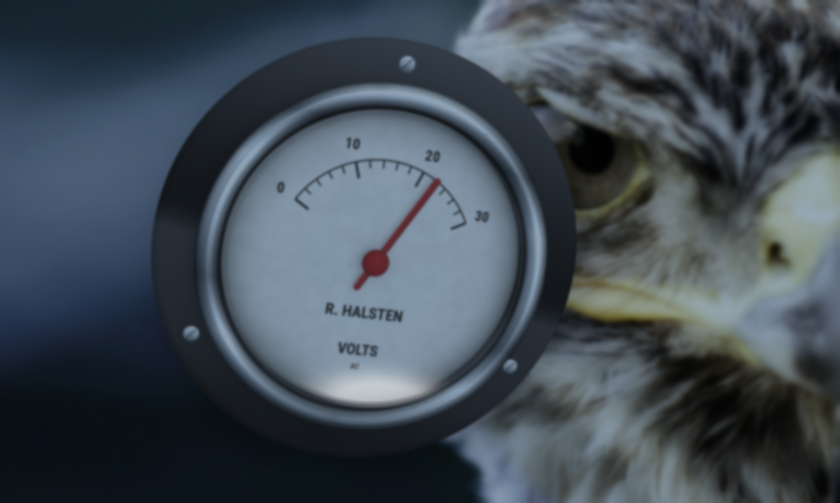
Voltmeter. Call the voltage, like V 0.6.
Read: V 22
